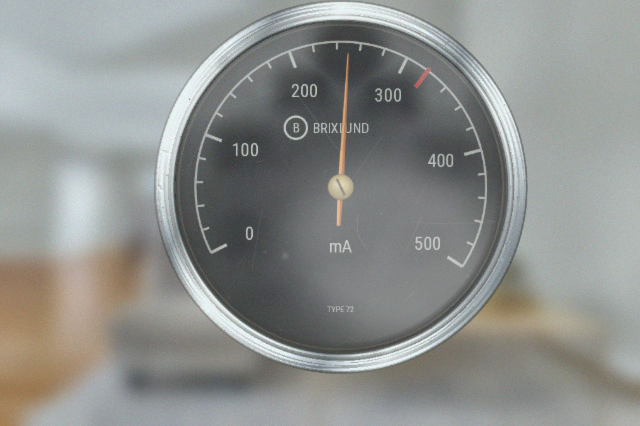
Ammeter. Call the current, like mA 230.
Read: mA 250
